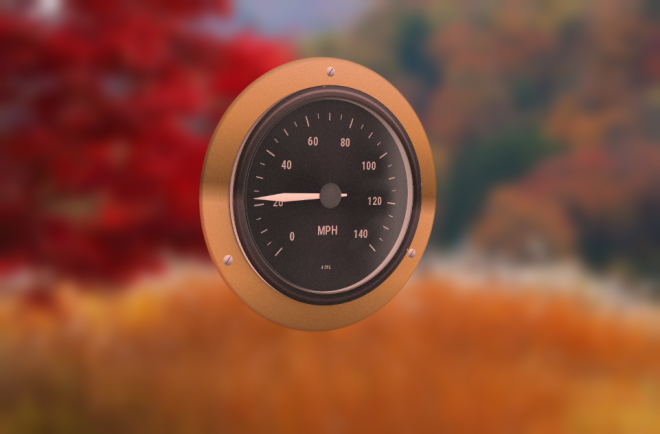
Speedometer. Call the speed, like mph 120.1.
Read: mph 22.5
